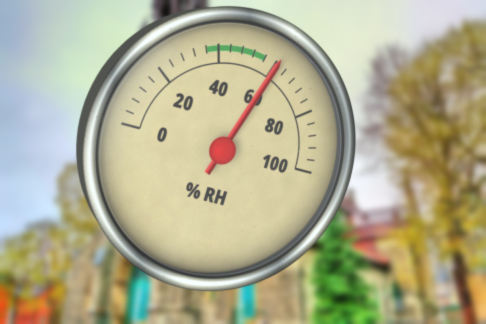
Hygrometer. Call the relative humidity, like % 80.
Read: % 60
